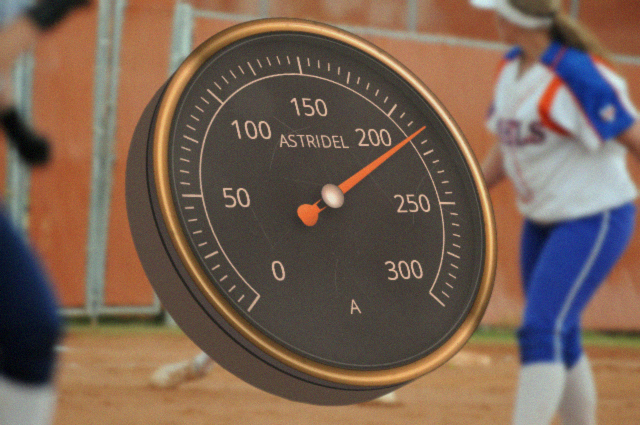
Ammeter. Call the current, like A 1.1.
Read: A 215
